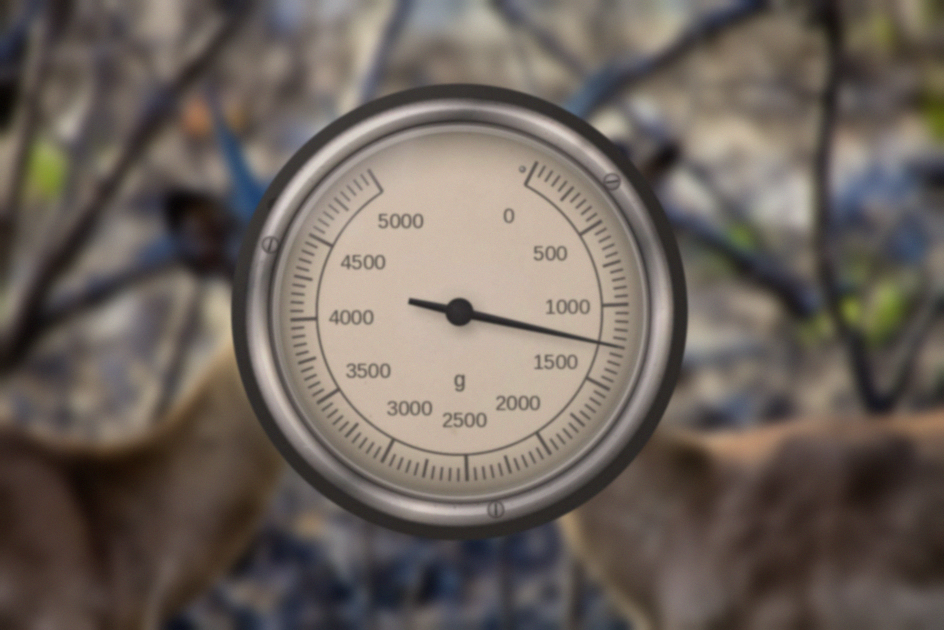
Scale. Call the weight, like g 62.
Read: g 1250
